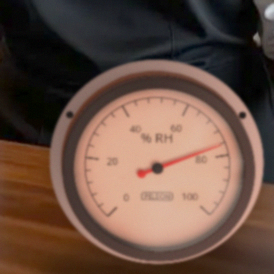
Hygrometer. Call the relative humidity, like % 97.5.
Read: % 76
